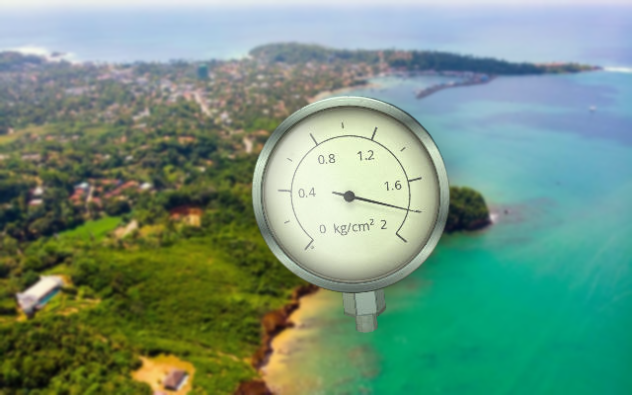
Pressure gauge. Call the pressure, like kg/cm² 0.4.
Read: kg/cm² 1.8
